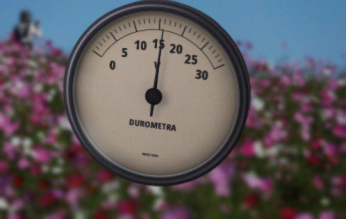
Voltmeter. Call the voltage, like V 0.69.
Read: V 16
